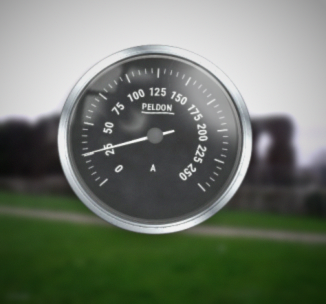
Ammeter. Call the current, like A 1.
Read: A 25
